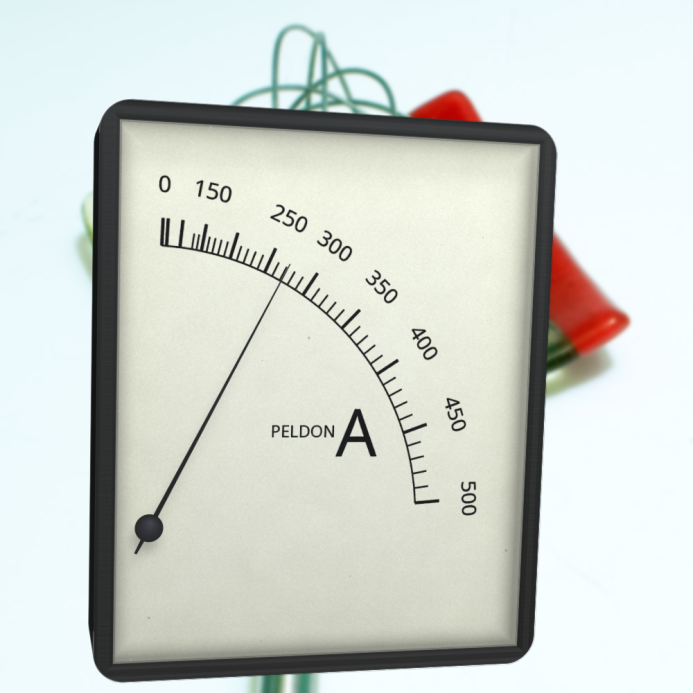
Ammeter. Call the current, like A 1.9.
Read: A 270
